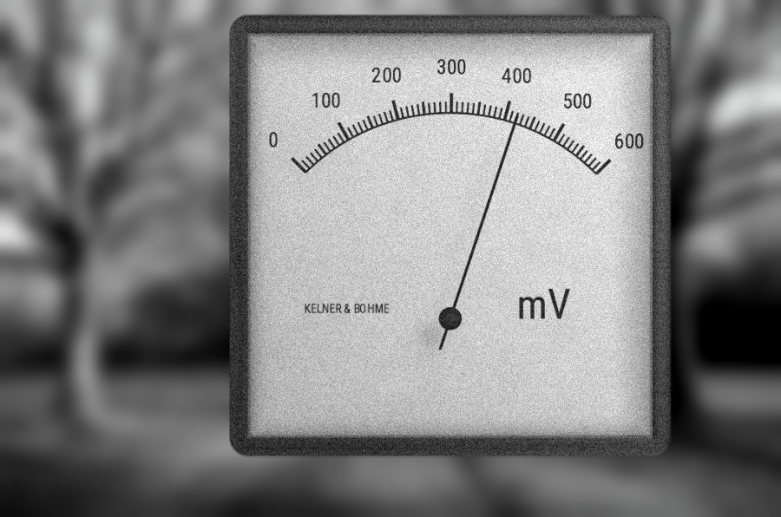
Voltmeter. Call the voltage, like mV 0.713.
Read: mV 420
